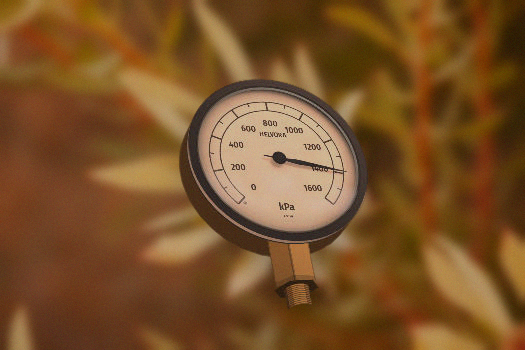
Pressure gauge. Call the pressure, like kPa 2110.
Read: kPa 1400
